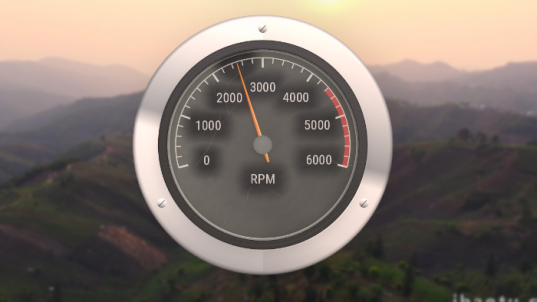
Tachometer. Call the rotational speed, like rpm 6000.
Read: rpm 2500
